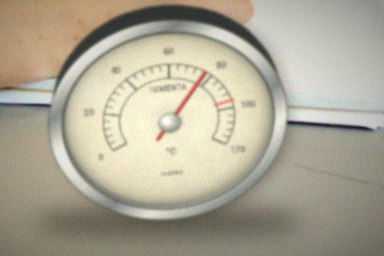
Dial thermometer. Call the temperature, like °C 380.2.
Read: °C 76
